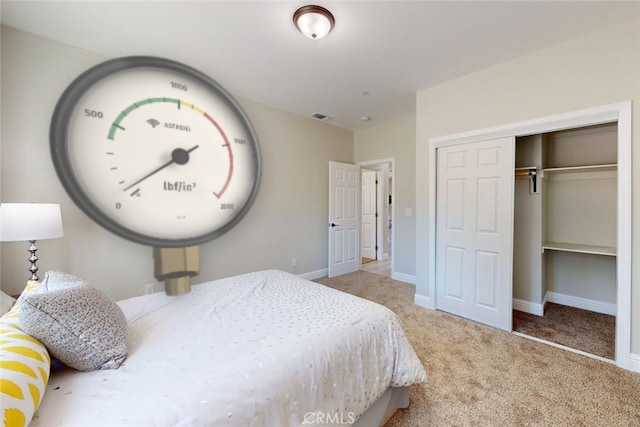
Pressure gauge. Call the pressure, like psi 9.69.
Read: psi 50
